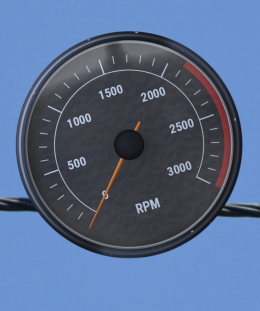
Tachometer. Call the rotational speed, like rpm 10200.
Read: rpm 0
